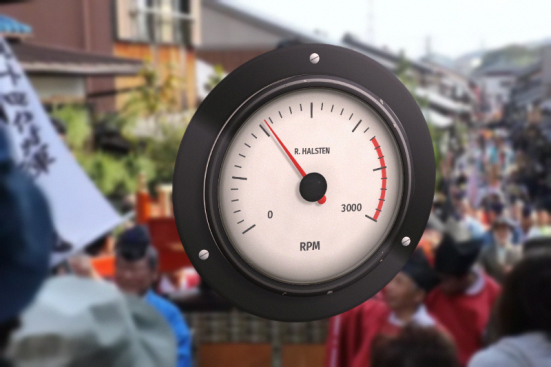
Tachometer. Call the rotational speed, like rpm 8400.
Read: rpm 1050
